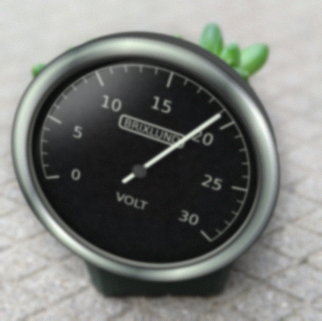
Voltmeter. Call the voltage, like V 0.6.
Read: V 19
